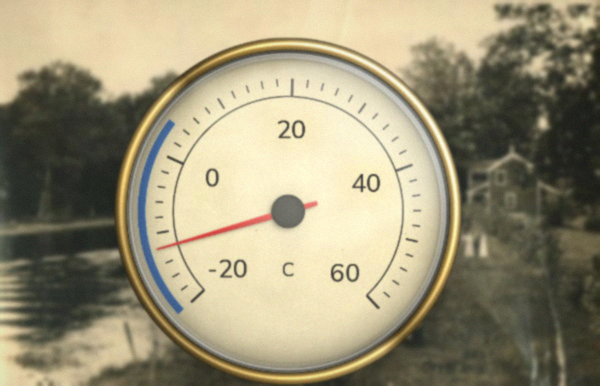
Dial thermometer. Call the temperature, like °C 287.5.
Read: °C -12
